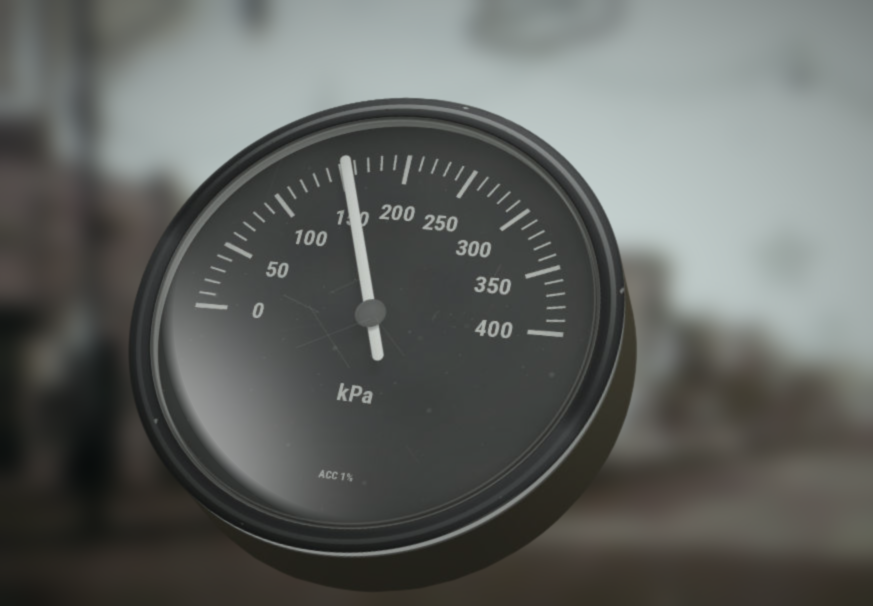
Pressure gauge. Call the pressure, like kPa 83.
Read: kPa 155
